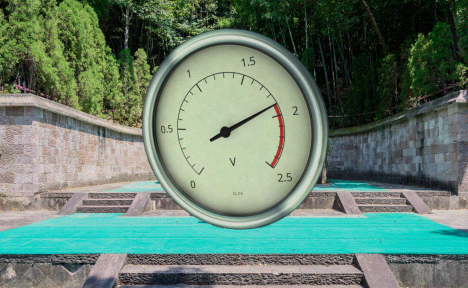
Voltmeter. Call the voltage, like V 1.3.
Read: V 1.9
